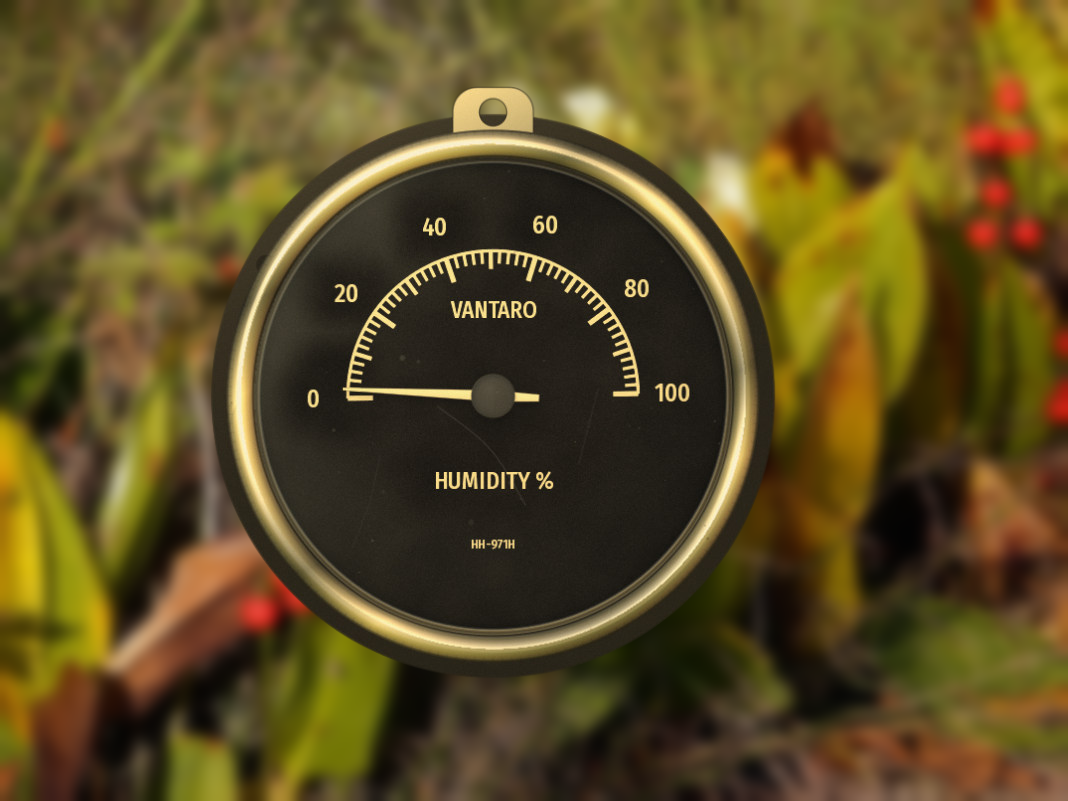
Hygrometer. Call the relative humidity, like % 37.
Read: % 2
